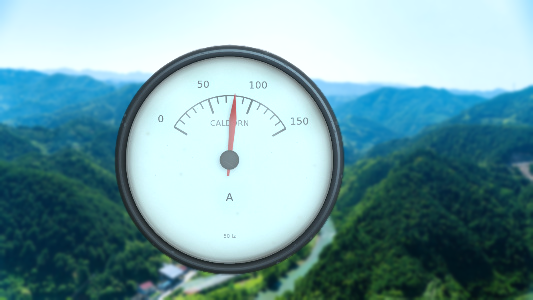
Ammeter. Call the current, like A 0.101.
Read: A 80
